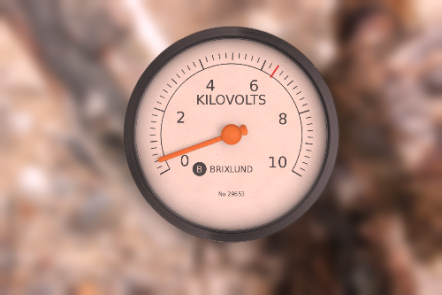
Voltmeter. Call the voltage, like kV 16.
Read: kV 0.4
